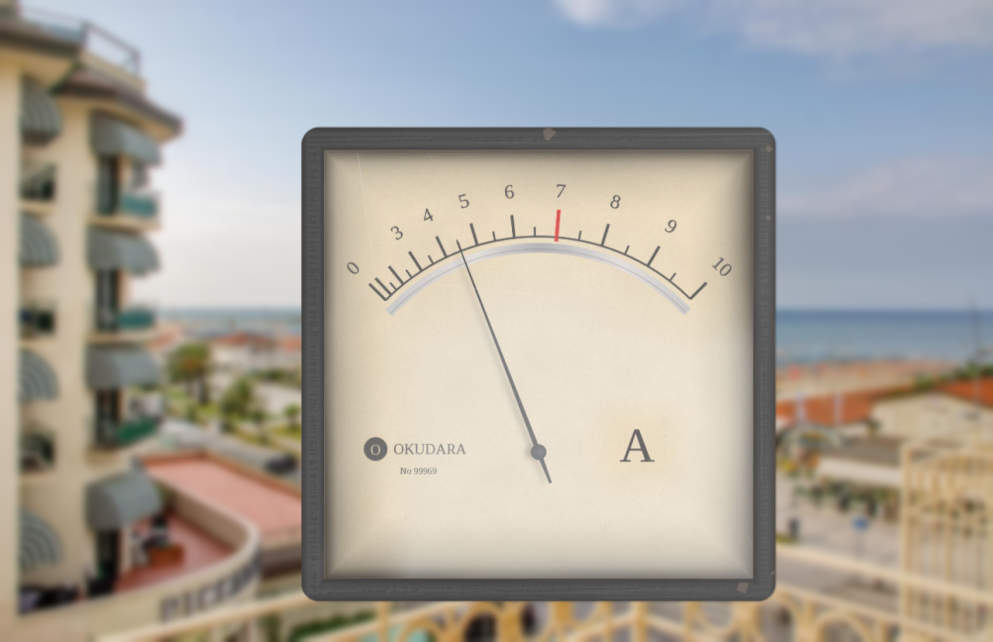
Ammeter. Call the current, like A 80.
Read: A 4.5
